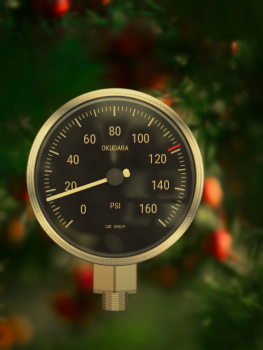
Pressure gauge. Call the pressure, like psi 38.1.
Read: psi 16
